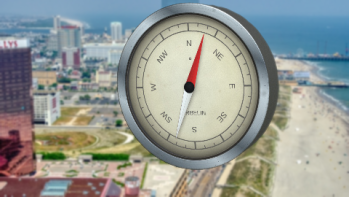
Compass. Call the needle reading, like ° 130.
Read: ° 20
